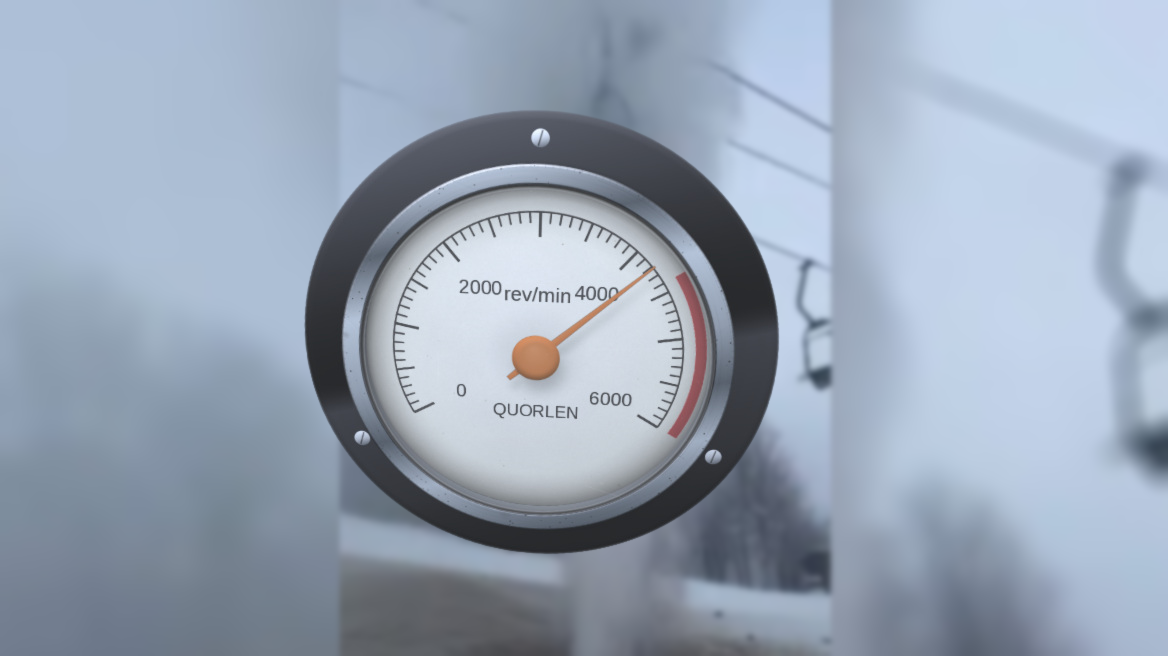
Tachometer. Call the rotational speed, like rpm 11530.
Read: rpm 4200
